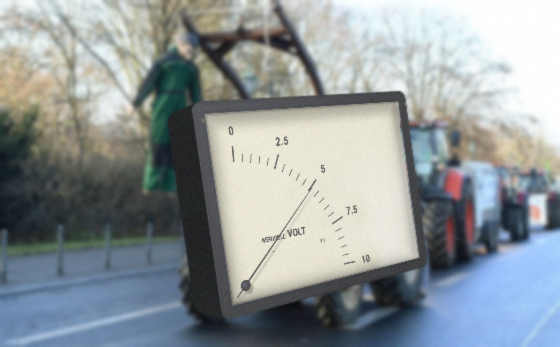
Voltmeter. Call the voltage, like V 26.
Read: V 5
